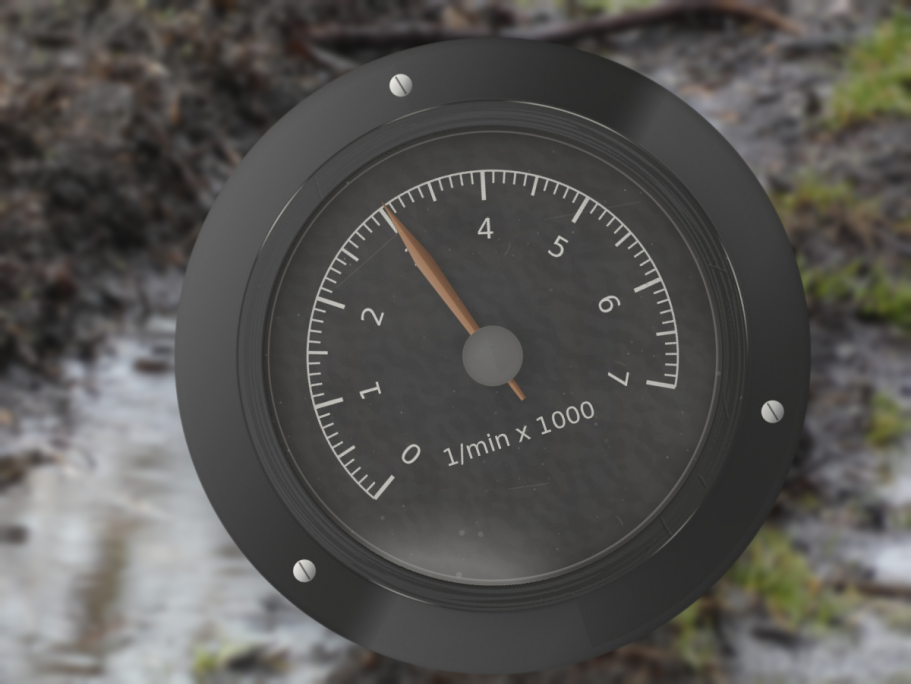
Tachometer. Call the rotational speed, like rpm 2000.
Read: rpm 3050
